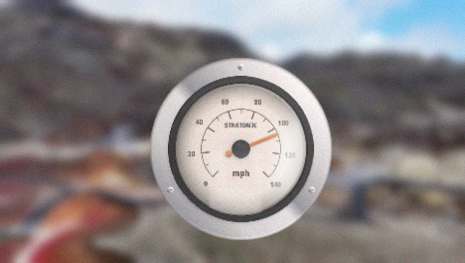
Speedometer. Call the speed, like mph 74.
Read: mph 105
